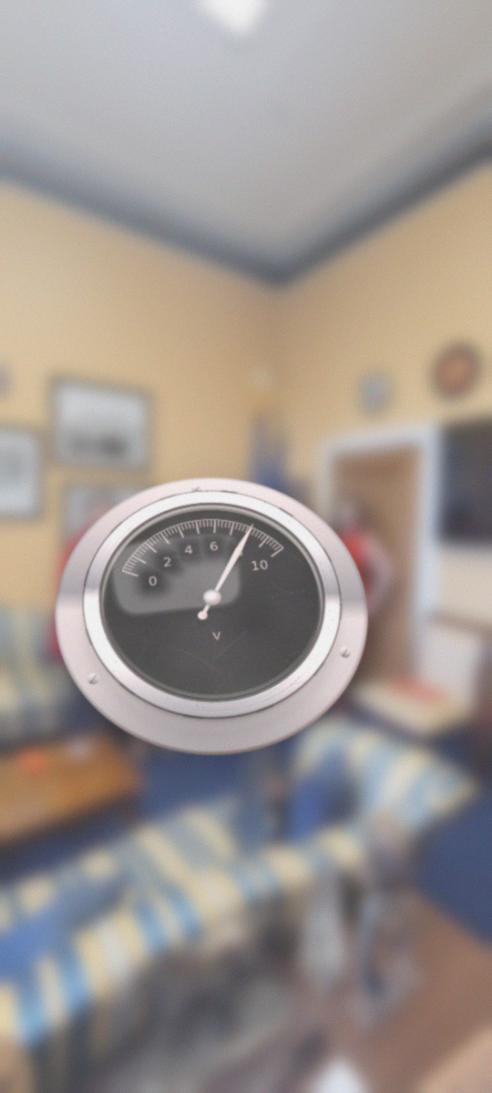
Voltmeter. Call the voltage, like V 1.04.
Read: V 8
